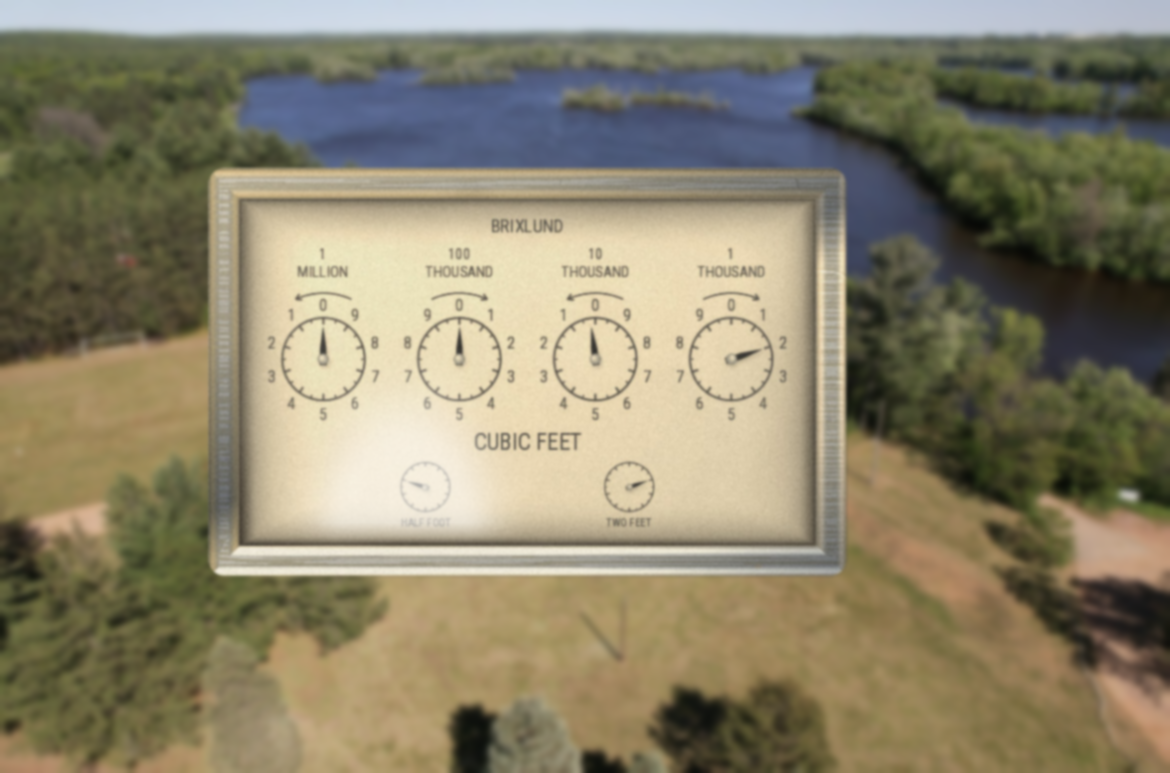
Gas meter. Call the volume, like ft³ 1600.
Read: ft³ 200
